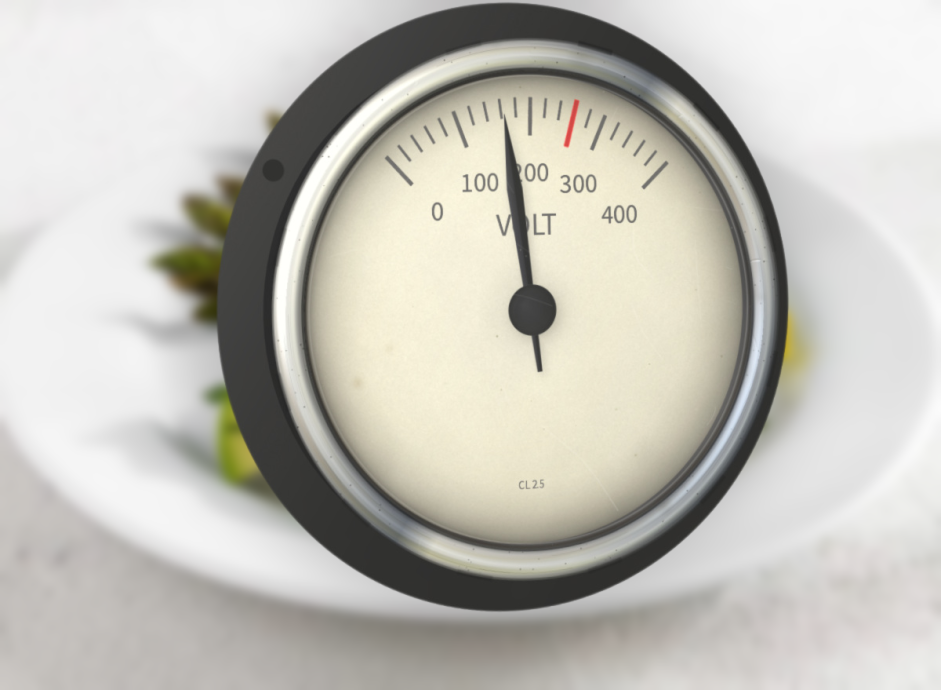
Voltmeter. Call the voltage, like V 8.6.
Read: V 160
